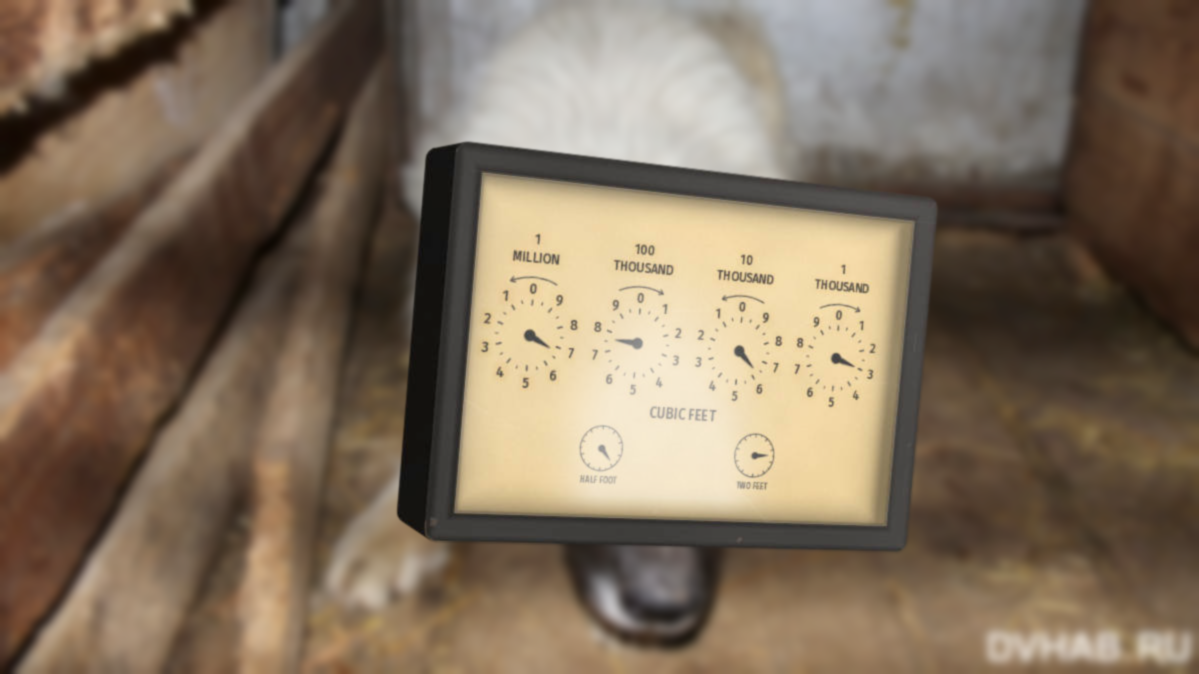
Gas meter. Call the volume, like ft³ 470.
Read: ft³ 676300
